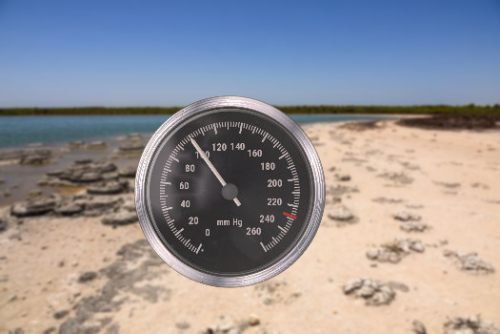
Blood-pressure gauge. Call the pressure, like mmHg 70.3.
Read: mmHg 100
